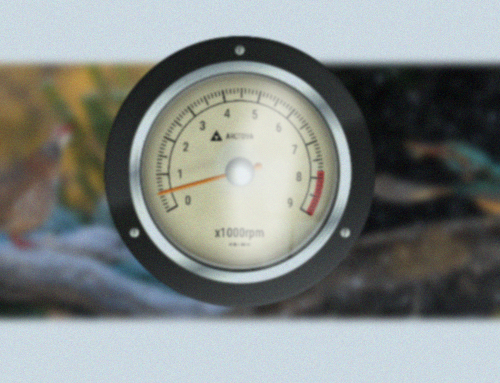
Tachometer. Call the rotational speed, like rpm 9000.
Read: rpm 500
